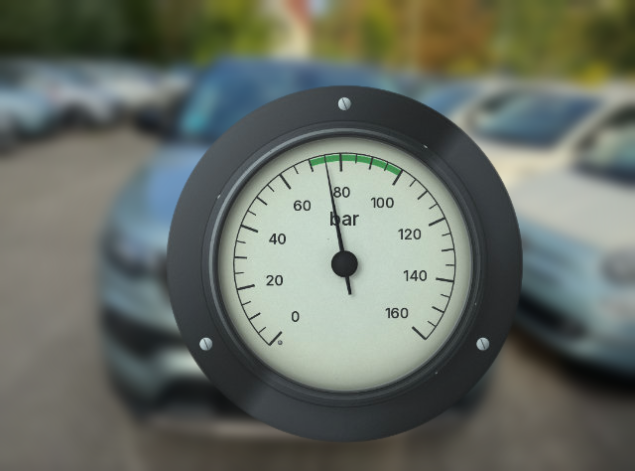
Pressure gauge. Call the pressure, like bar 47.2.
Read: bar 75
